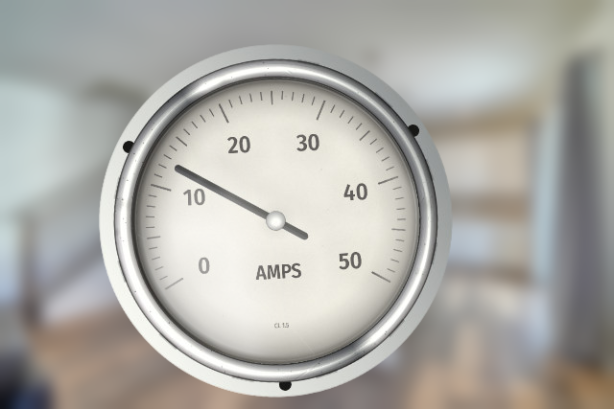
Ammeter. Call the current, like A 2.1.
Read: A 12.5
